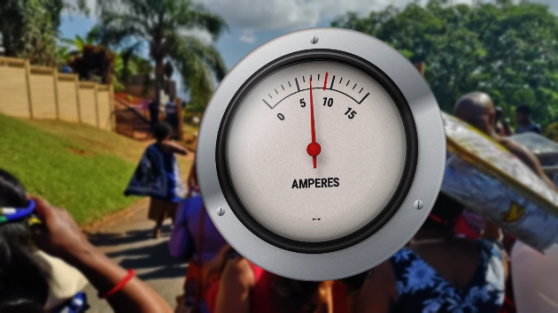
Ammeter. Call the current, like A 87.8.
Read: A 7
